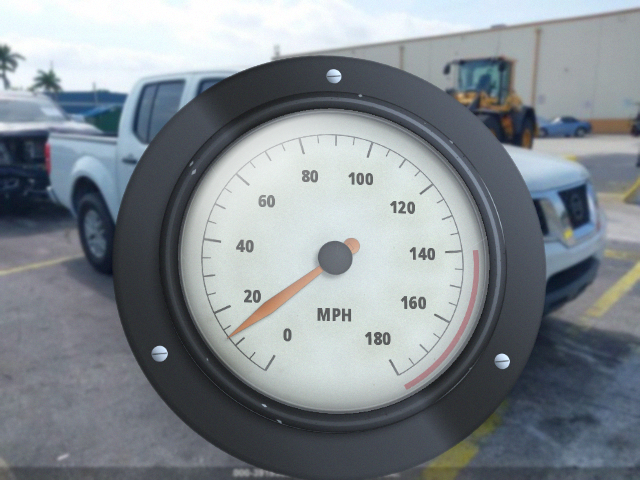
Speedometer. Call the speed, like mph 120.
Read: mph 12.5
